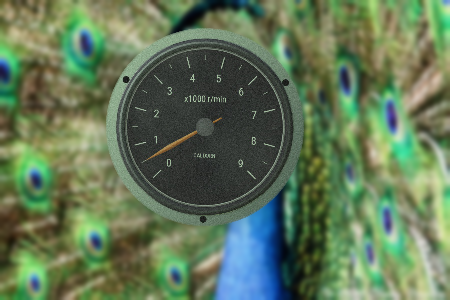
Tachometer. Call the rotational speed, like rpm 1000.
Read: rpm 500
